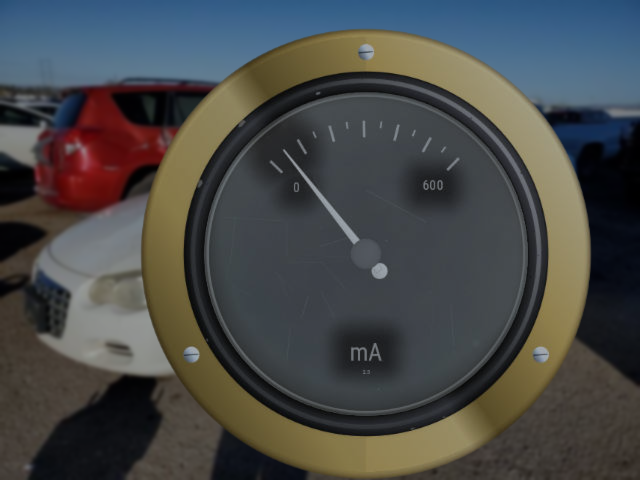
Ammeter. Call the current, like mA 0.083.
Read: mA 50
